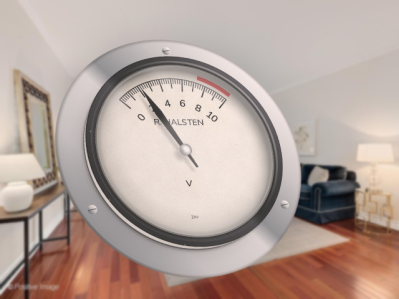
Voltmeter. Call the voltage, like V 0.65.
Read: V 2
